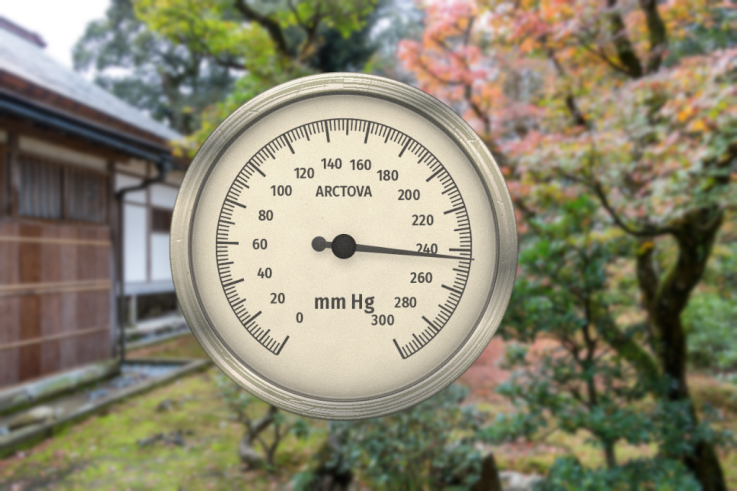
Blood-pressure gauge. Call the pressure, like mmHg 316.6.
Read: mmHg 244
